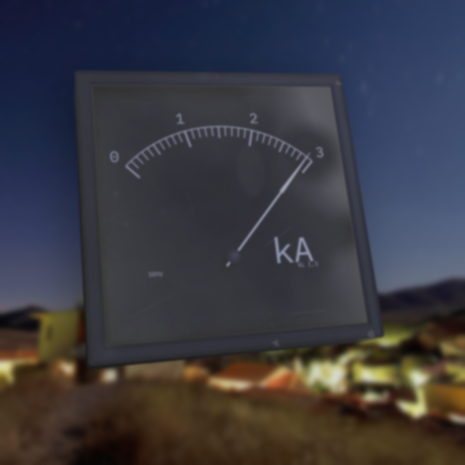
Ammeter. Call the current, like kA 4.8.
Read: kA 2.9
